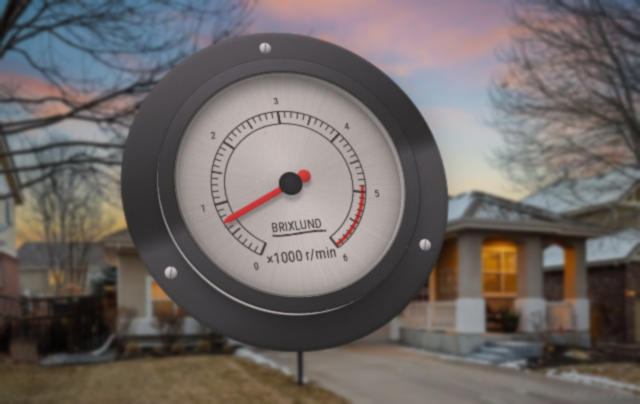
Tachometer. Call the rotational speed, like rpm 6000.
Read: rpm 700
